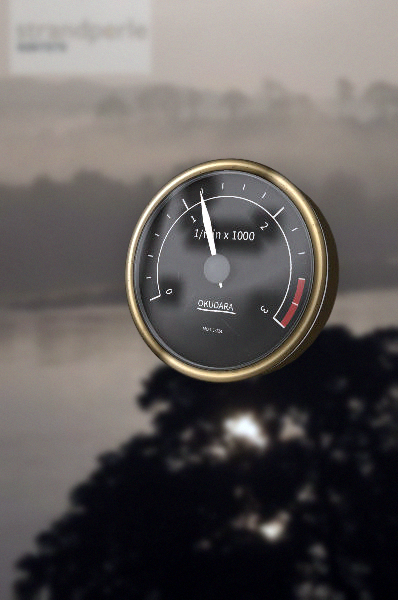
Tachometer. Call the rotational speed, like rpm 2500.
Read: rpm 1200
